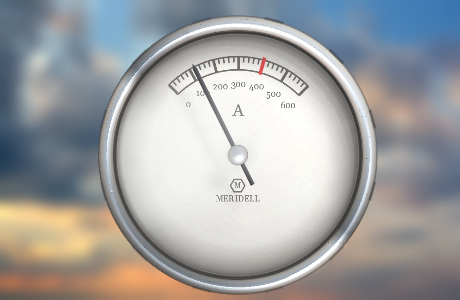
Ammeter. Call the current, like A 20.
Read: A 120
